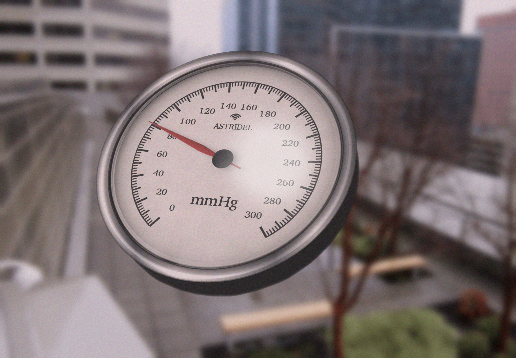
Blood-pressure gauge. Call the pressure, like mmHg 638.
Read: mmHg 80
